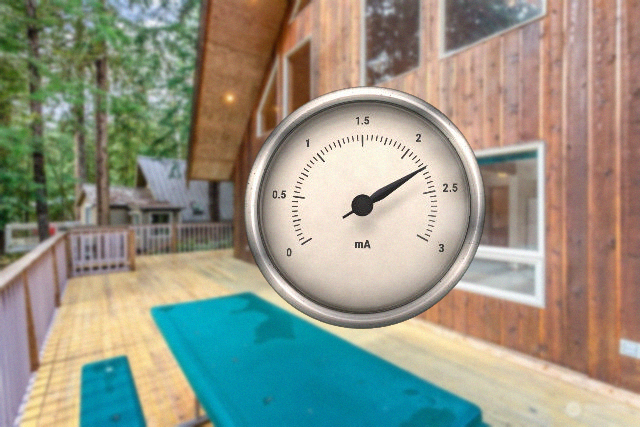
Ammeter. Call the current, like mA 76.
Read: mA 2.25
